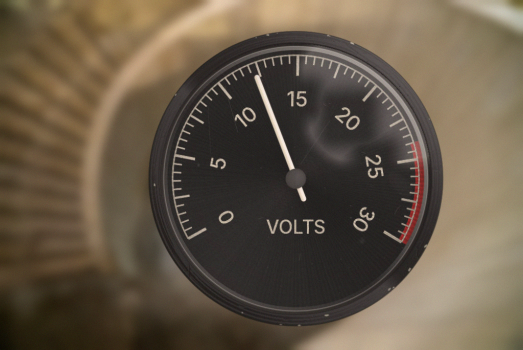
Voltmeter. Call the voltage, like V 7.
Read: V 12.25
